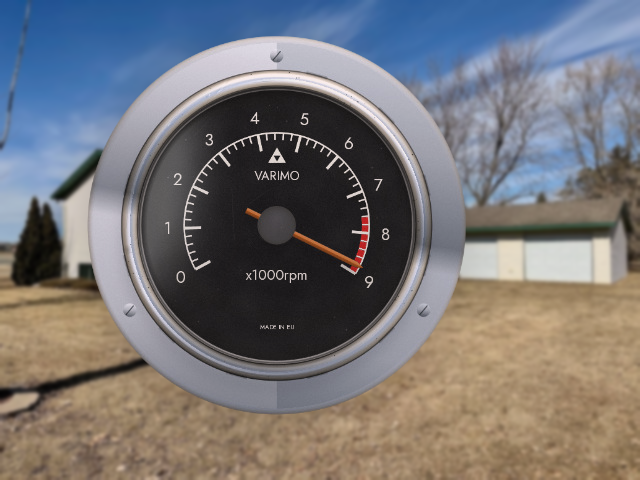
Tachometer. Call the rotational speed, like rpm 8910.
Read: rpm 8800
